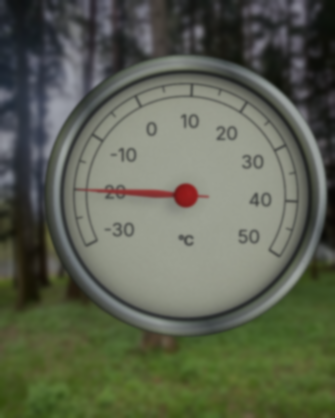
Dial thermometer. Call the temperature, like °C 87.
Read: °C -20
